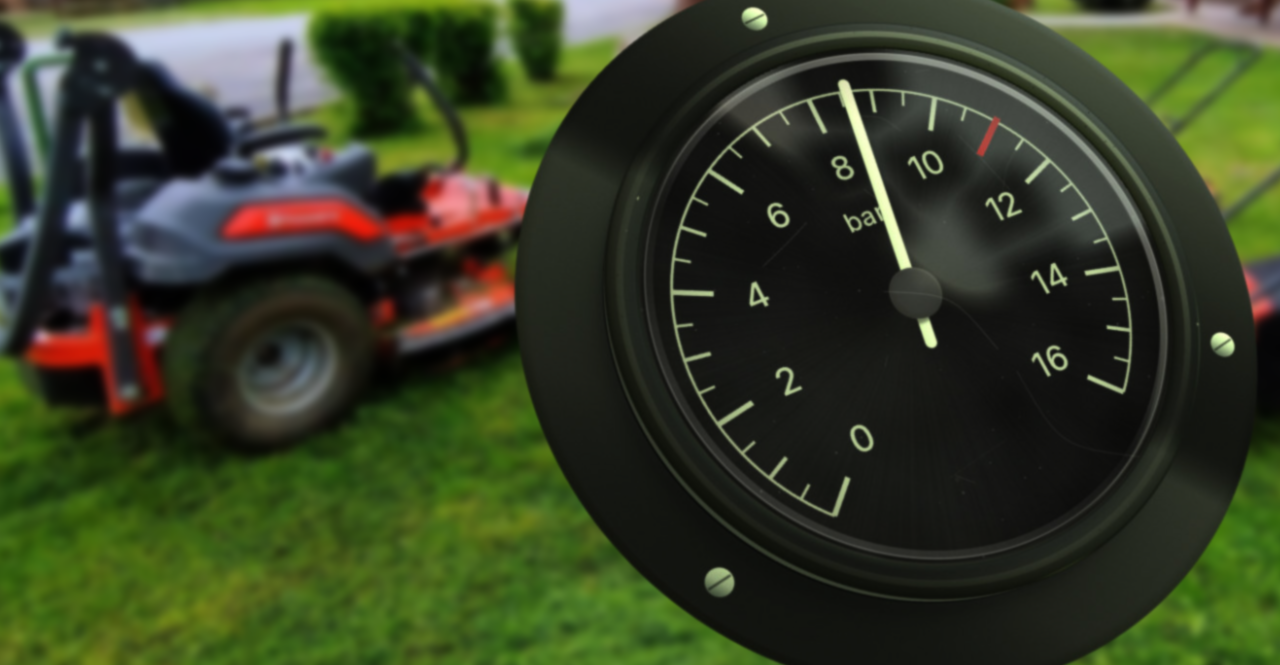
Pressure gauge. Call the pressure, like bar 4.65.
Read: bar 8.5
